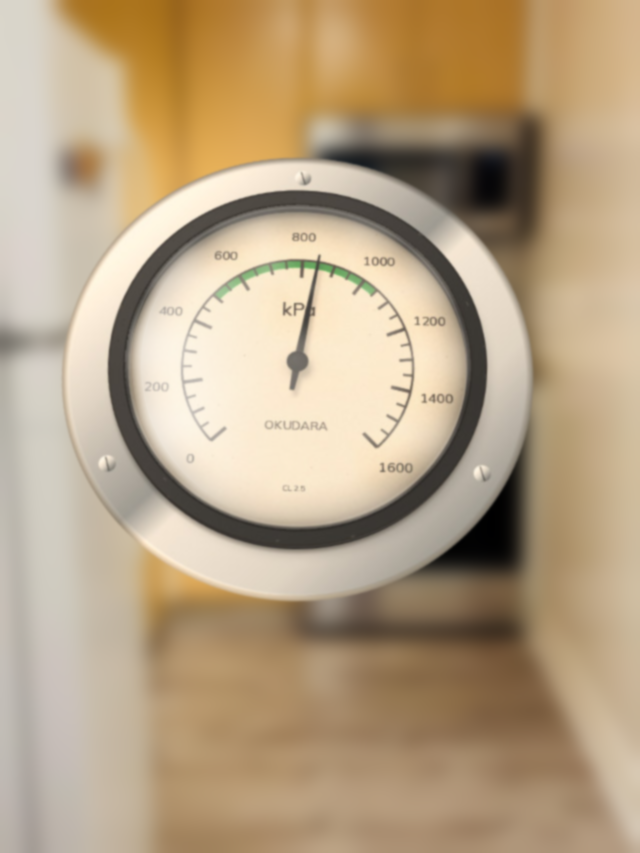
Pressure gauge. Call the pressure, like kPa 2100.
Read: kPa 850
